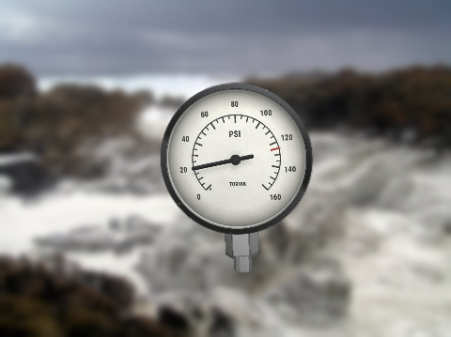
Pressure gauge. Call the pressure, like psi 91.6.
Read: psi 20
